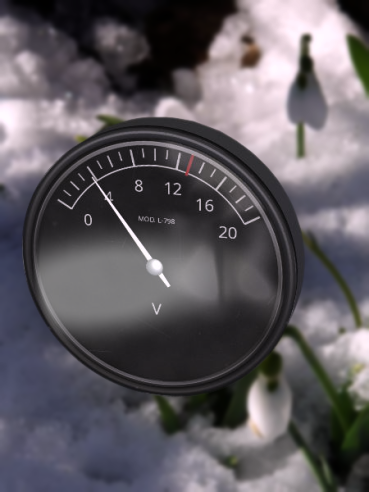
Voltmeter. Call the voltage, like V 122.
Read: V 4
